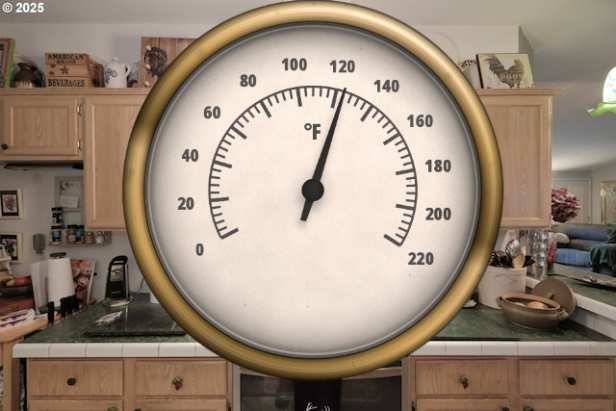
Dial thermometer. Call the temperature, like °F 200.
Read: °F 124
